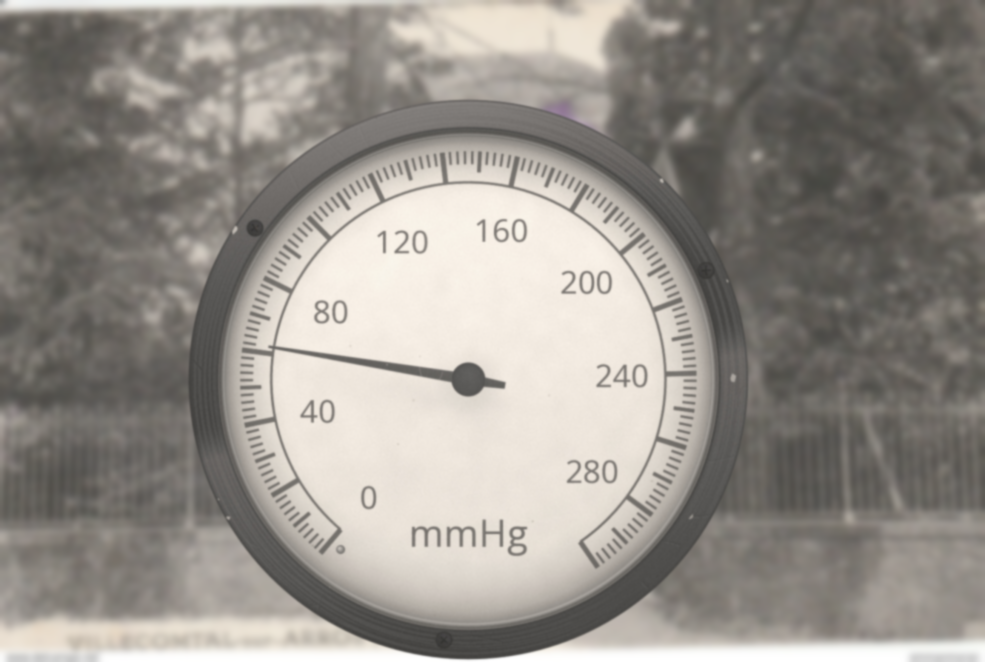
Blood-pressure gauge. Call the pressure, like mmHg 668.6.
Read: mmHg 62
